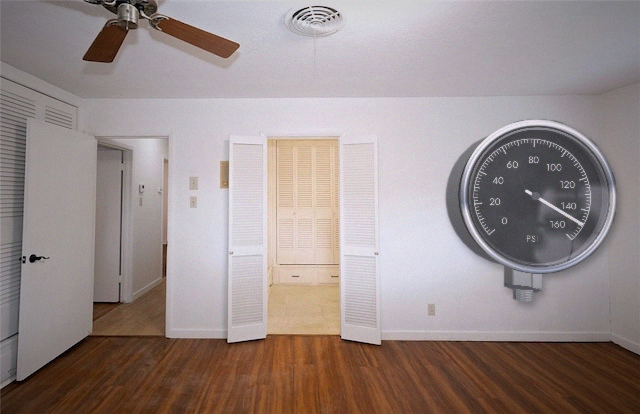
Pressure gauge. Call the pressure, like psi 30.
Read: psi 150
